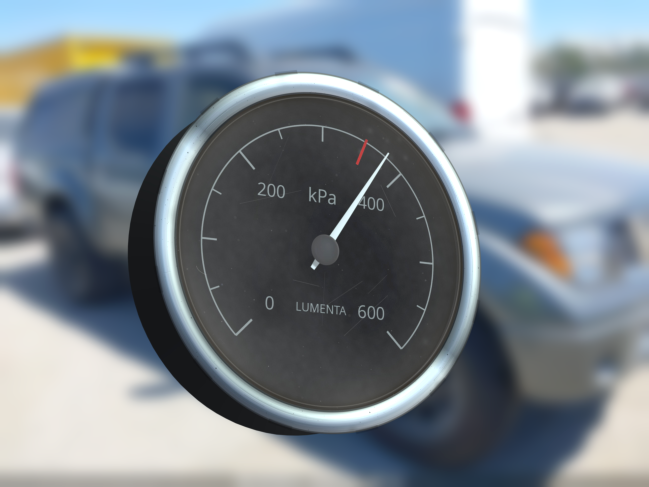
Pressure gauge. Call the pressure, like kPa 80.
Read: kPa 375
